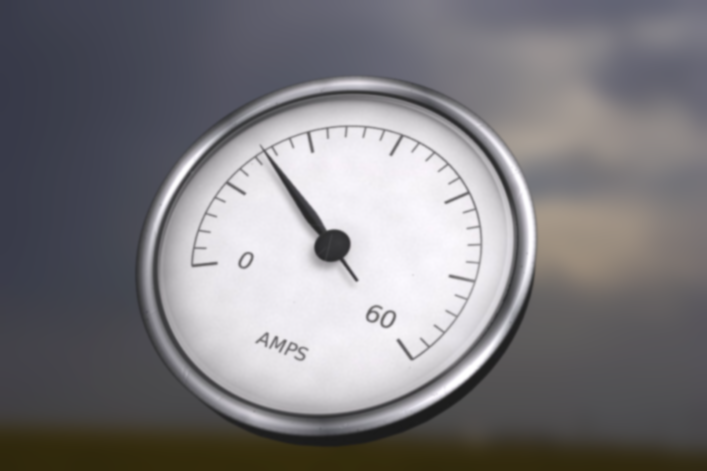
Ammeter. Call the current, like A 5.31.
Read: A 15
